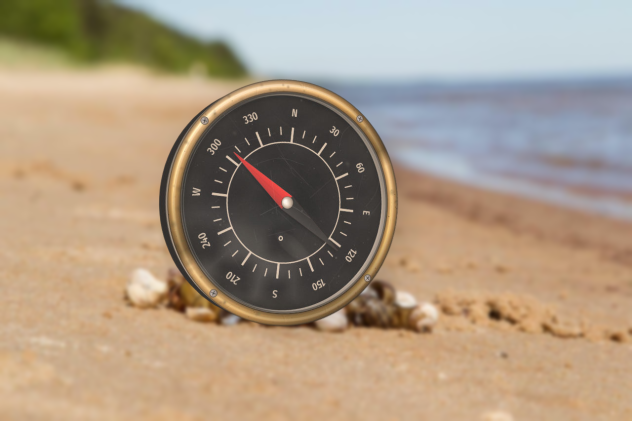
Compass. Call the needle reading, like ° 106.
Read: ° 305
